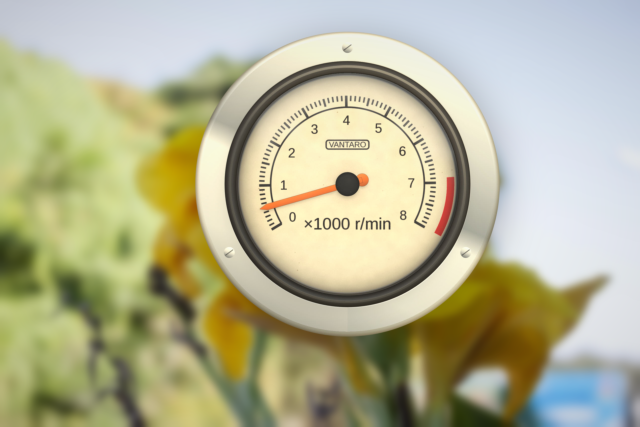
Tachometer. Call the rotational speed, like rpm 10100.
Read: rpm 500
